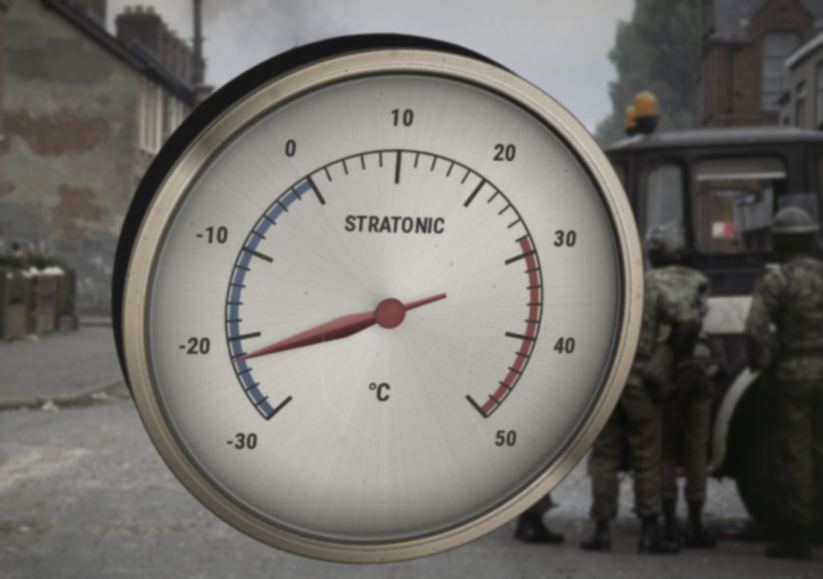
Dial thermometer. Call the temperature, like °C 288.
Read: °C -22
